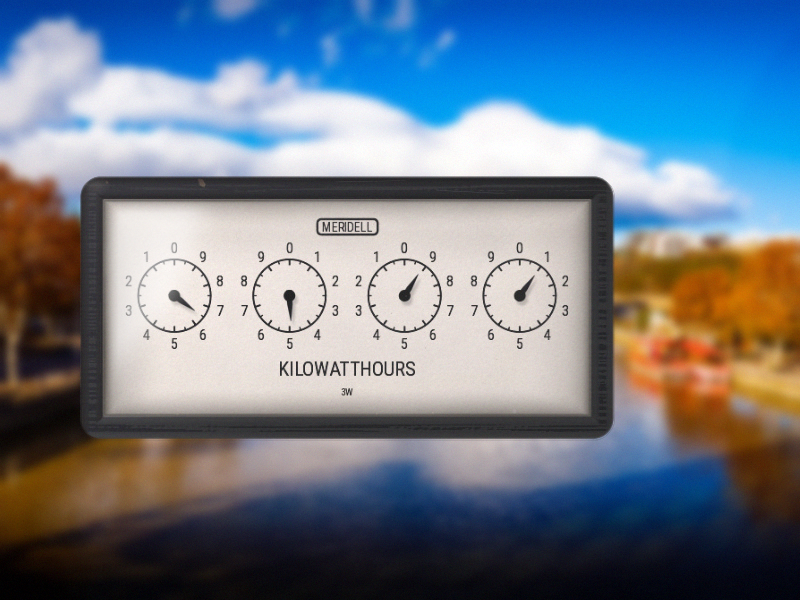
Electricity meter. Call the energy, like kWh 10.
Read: kWh 6491
